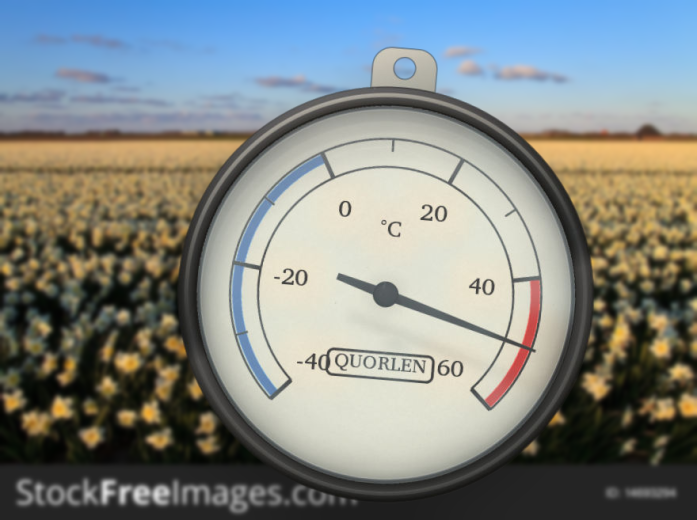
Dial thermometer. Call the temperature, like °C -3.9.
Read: °C 50
